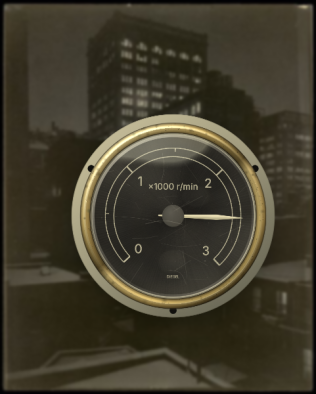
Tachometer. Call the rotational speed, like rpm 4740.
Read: rpm 2500
